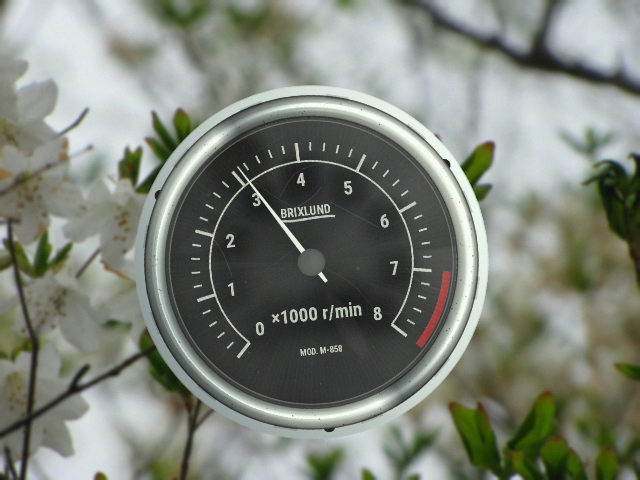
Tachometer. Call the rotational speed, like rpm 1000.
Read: rpm 3100
